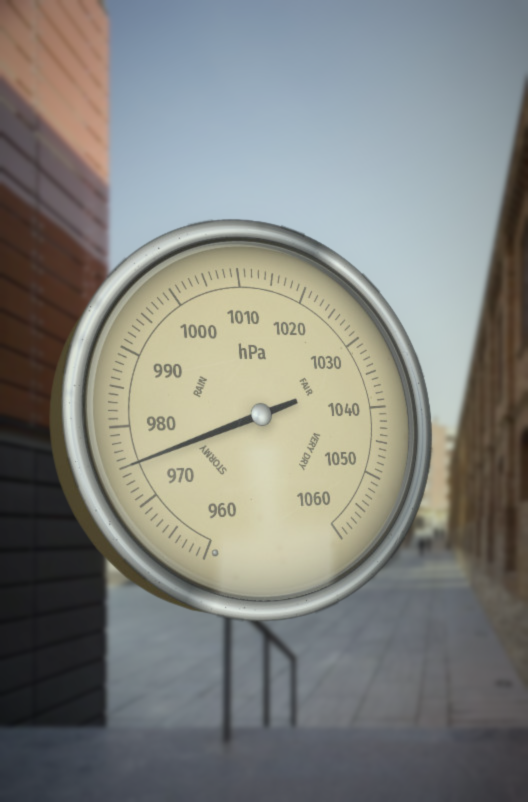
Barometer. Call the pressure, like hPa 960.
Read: hPa 975
